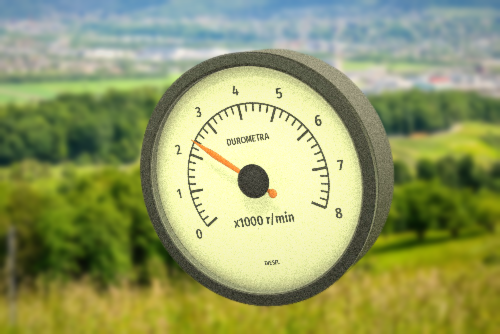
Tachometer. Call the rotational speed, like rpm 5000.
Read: rpm 2400
